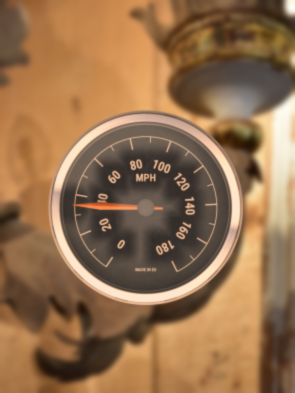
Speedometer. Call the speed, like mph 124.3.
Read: mph 35
